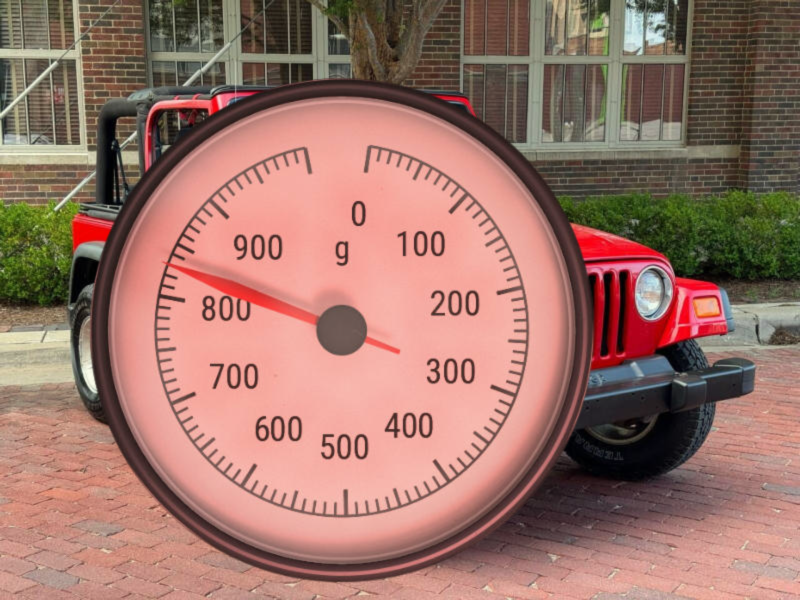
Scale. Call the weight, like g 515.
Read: g 830
